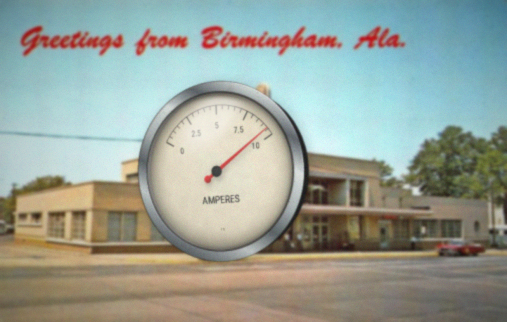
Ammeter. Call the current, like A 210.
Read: A 9.5
